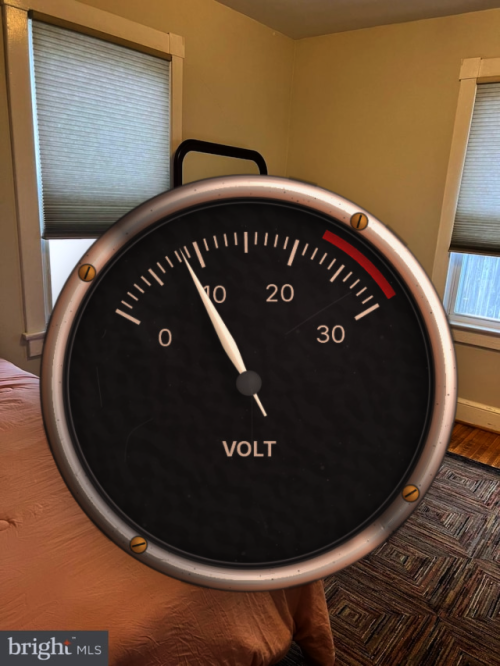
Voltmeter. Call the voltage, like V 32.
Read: V 8.5
